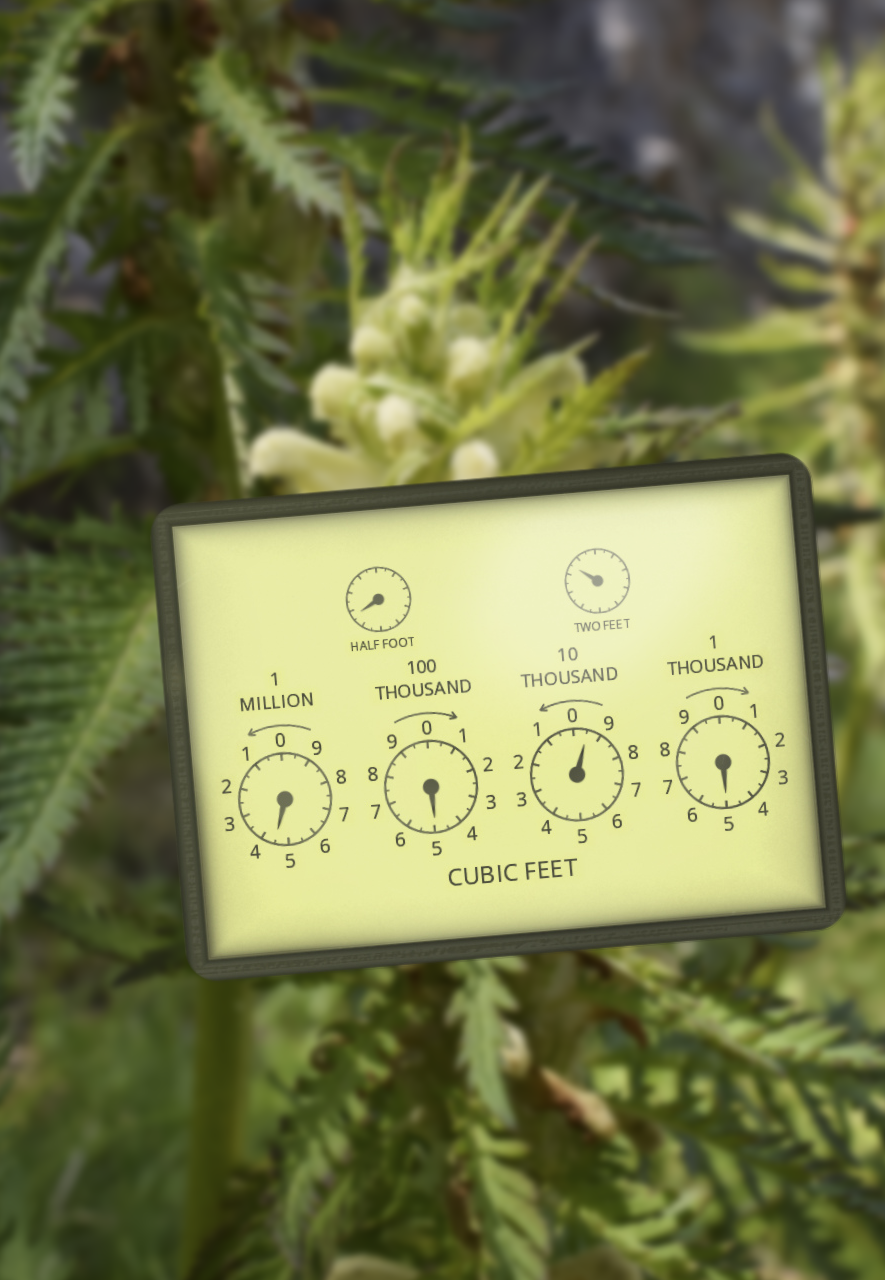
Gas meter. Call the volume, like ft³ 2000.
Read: ft³ 449500
